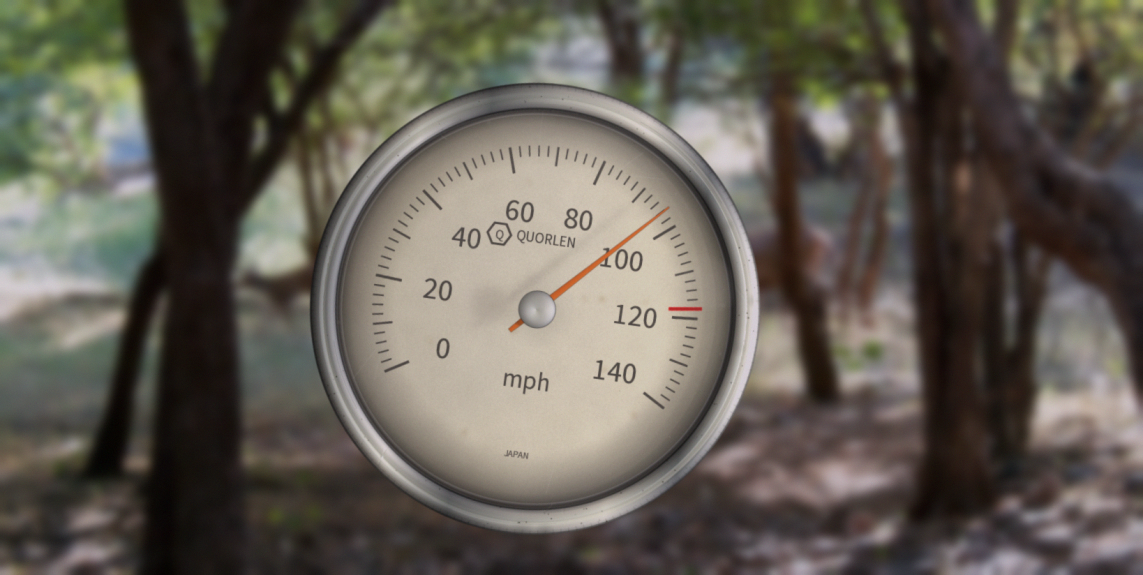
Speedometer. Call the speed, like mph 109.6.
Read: mph 96
